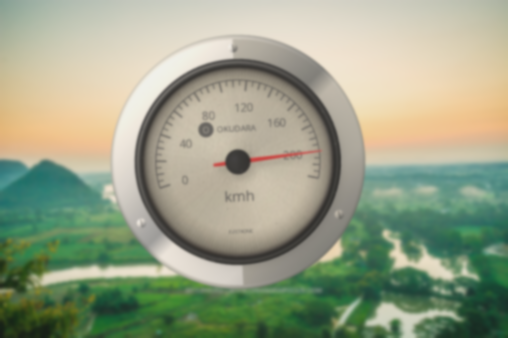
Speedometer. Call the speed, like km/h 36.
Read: km/h 200
